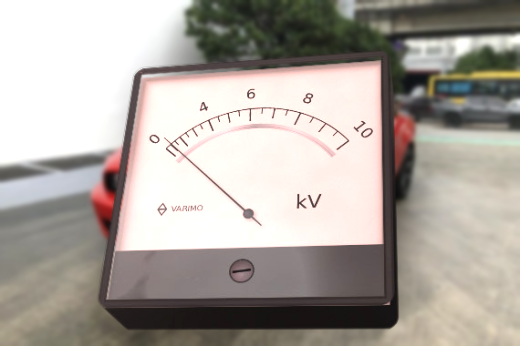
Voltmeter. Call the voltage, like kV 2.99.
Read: kV 1
